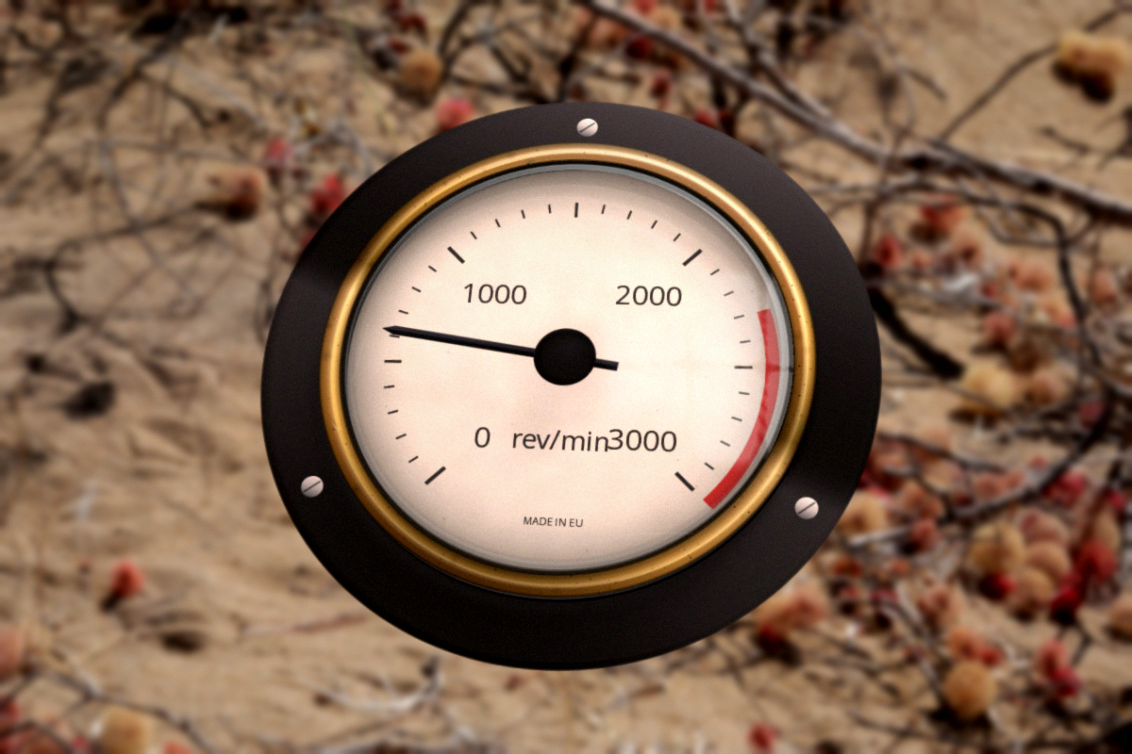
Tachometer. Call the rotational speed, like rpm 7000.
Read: rpm 600
